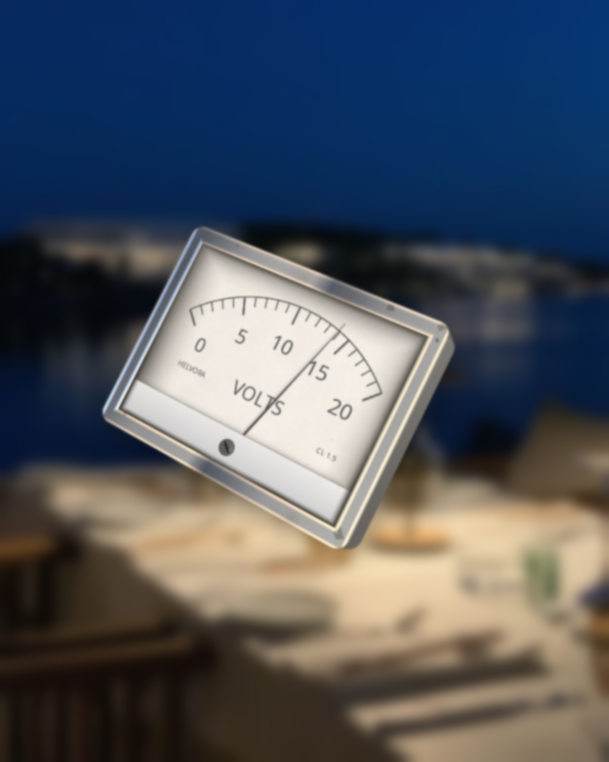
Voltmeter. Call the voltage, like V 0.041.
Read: V 14
